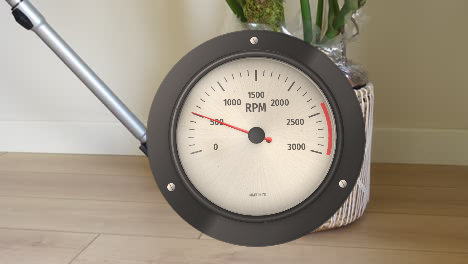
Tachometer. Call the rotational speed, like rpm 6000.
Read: rpm 500
